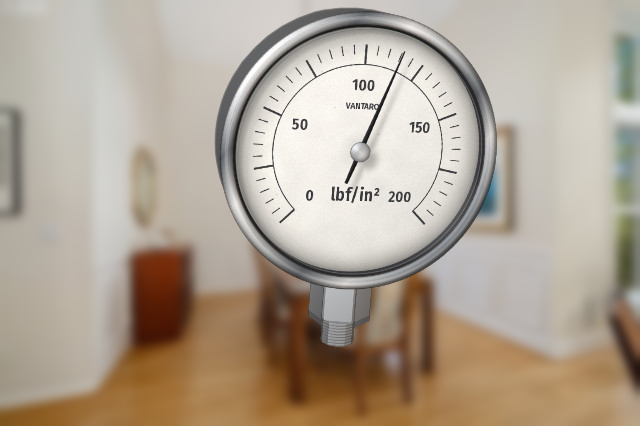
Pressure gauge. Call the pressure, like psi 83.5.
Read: psi 115
